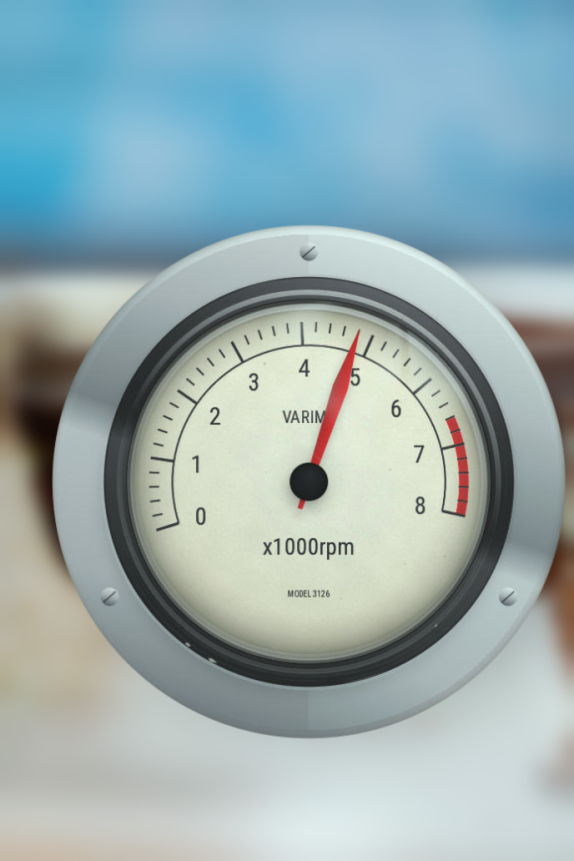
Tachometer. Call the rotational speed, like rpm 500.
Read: rpm 4800
